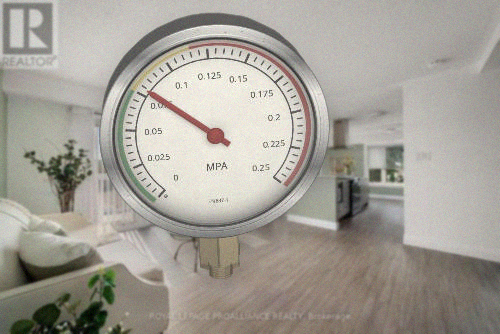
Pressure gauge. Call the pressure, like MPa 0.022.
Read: MPa 0.08
